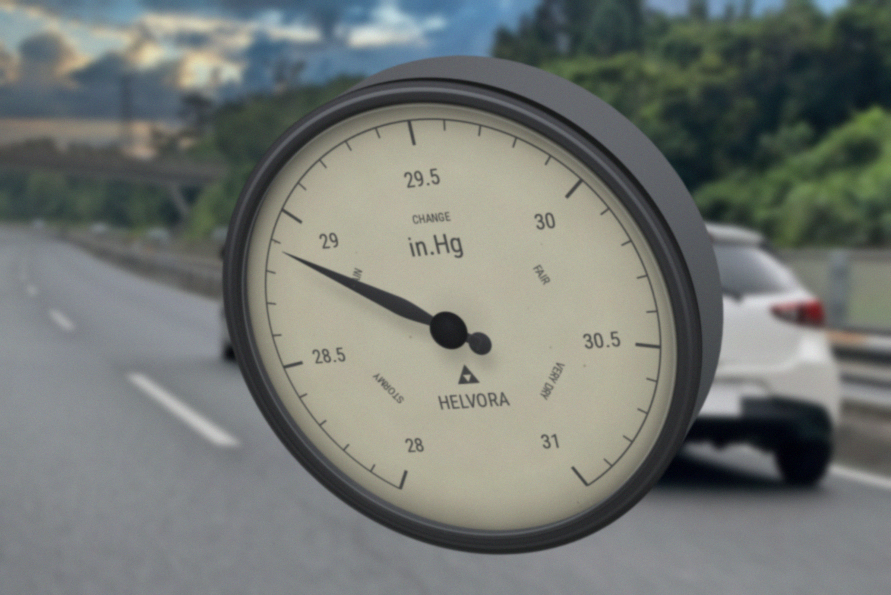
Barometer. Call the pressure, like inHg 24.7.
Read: inHg 28.9
